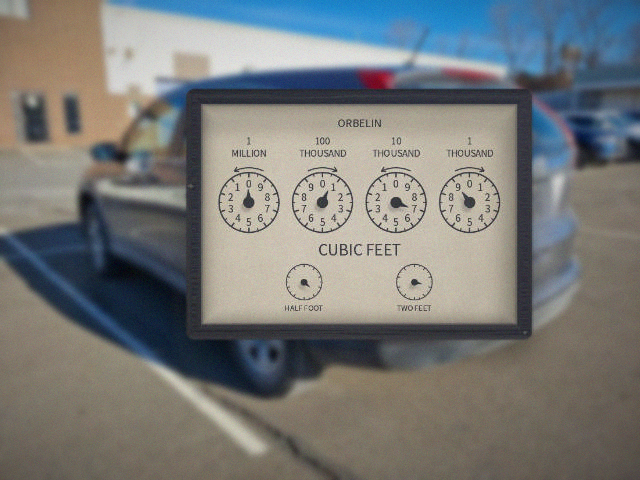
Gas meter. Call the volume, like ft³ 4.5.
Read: ft³ 6900
